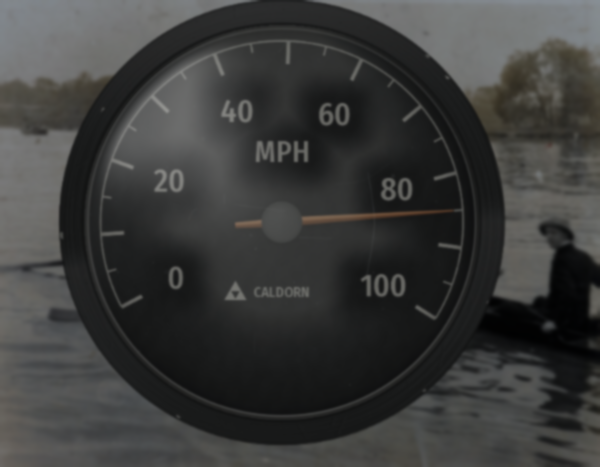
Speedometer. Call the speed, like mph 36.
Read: mph 85
